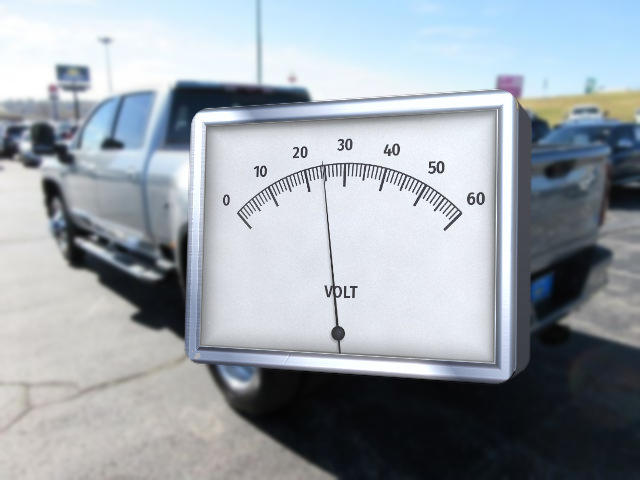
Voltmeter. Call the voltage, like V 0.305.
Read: V 25
